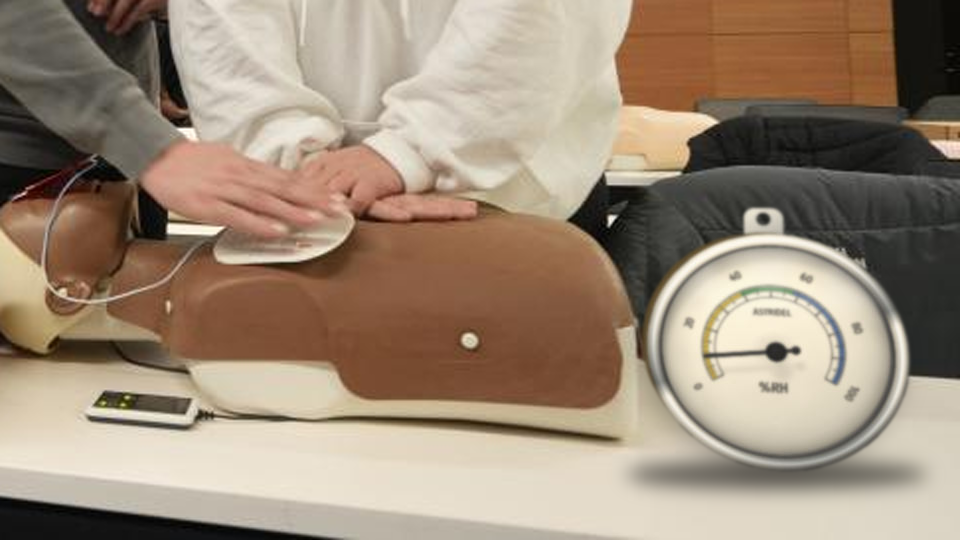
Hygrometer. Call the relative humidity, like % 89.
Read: % 10
